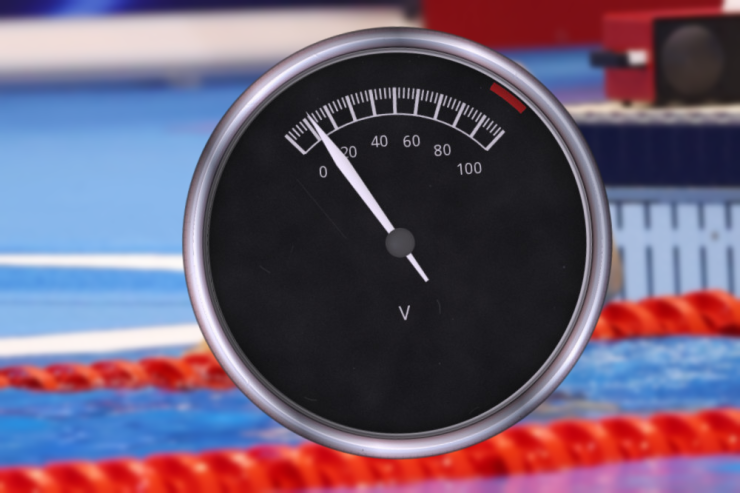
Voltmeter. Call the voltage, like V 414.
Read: V 12
